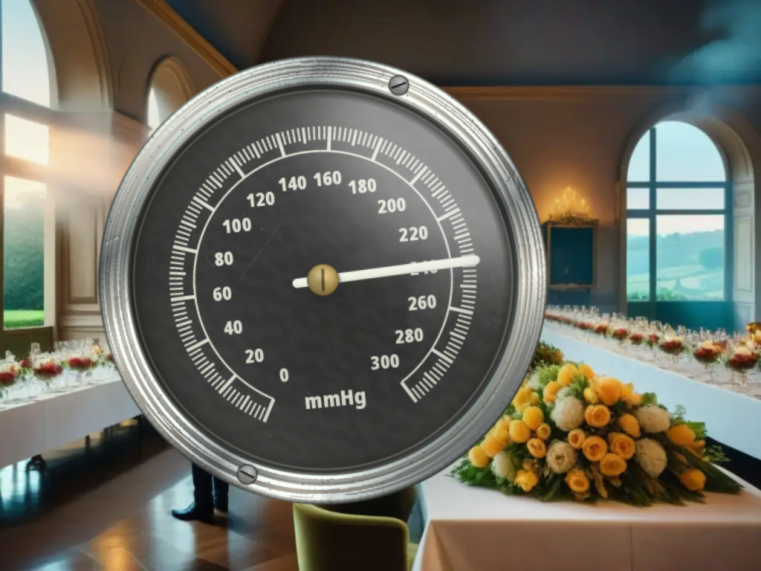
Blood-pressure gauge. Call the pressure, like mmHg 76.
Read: mmHg 240
